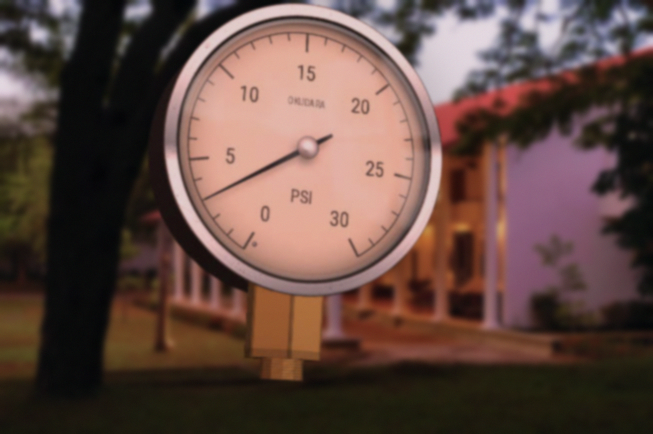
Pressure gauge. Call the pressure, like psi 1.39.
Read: psi 3
